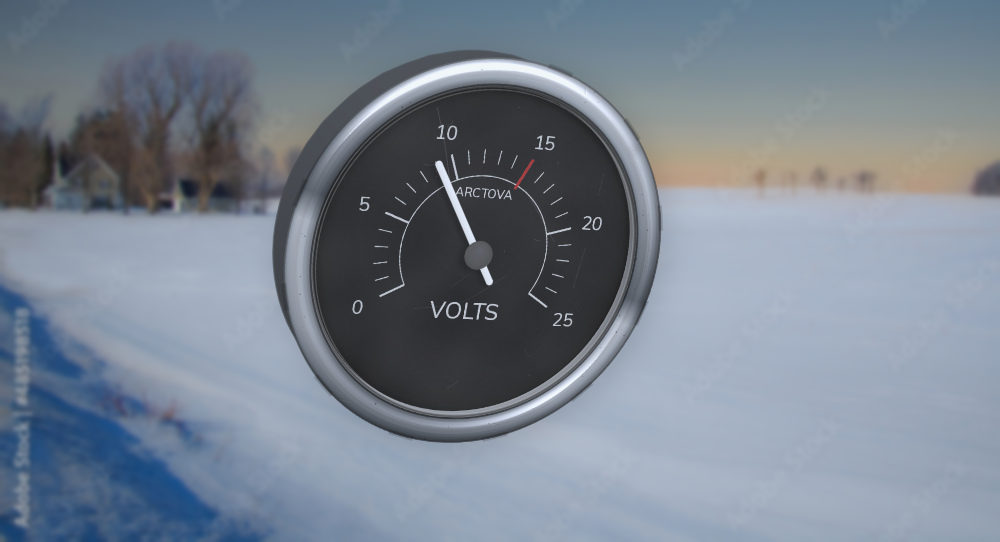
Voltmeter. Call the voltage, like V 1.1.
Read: V 9
